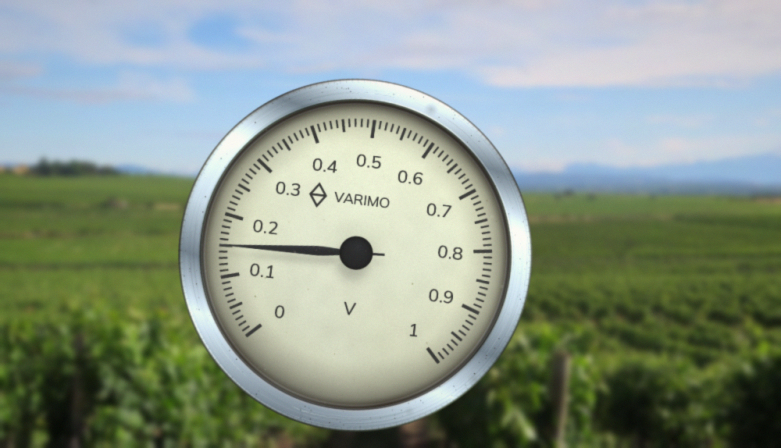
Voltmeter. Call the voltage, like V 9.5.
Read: V 0.15
